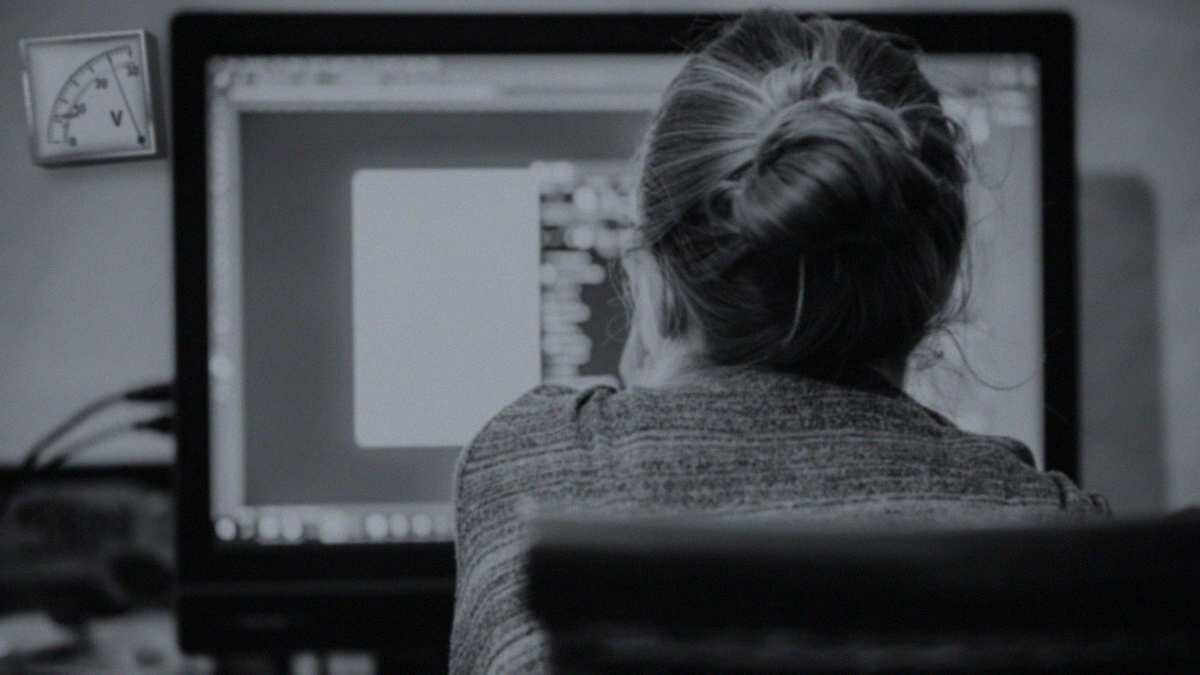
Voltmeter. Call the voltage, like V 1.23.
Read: V 25
